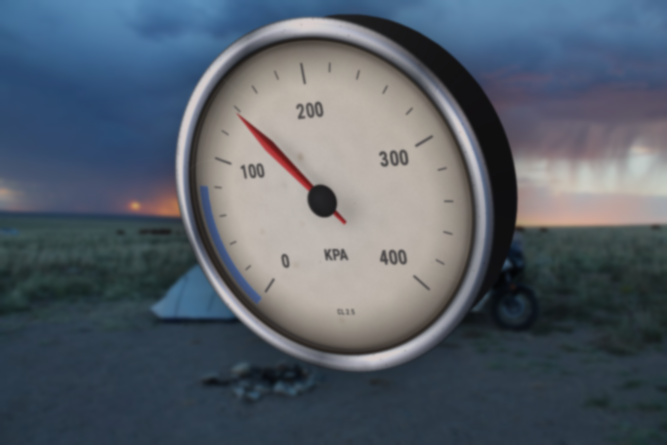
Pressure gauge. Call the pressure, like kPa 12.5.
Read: kPa 140
